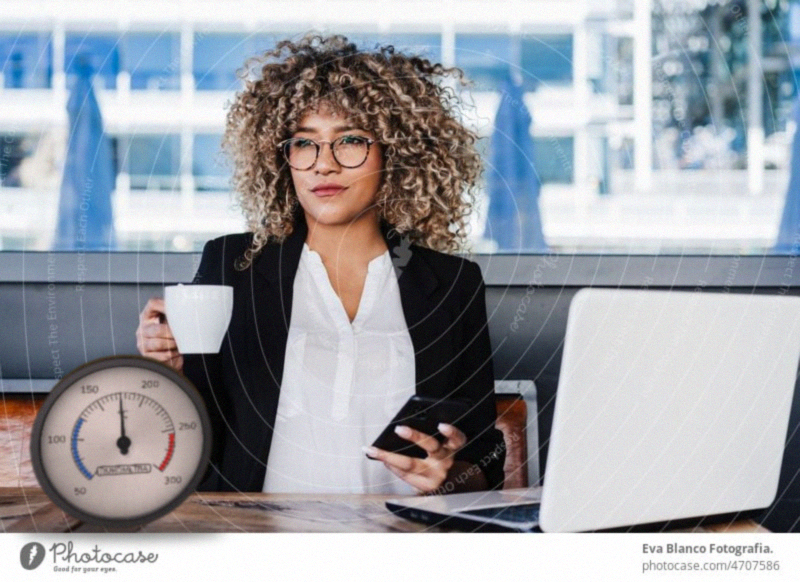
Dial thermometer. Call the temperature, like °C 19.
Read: °C 175
